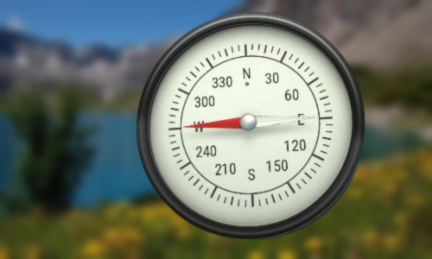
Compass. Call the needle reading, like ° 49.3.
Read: ° 270
